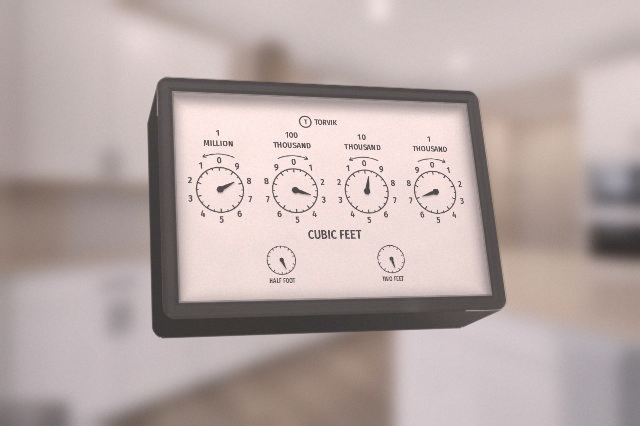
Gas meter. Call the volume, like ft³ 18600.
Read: ft³ 829700
